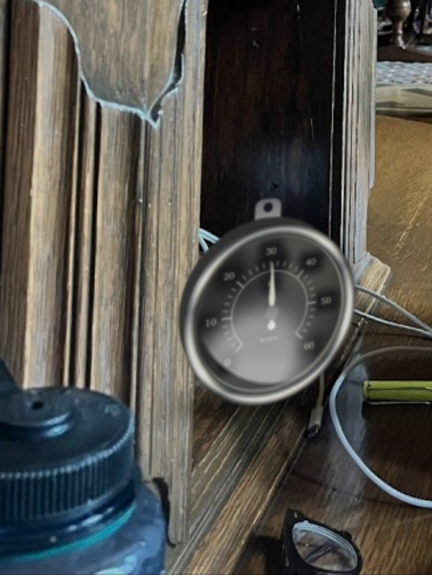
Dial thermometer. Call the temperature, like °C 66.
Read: °C 30
